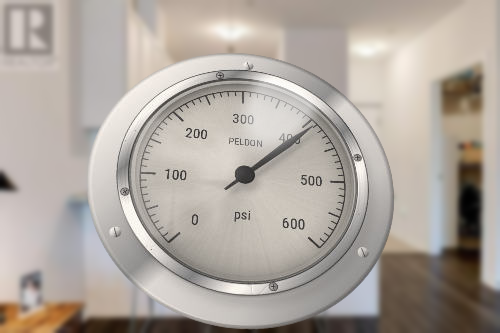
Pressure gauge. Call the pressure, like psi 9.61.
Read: psi 410
